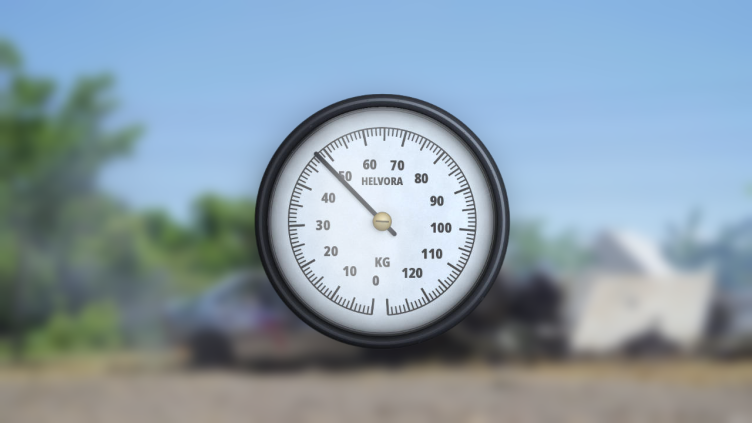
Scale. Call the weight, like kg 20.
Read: kg 48
